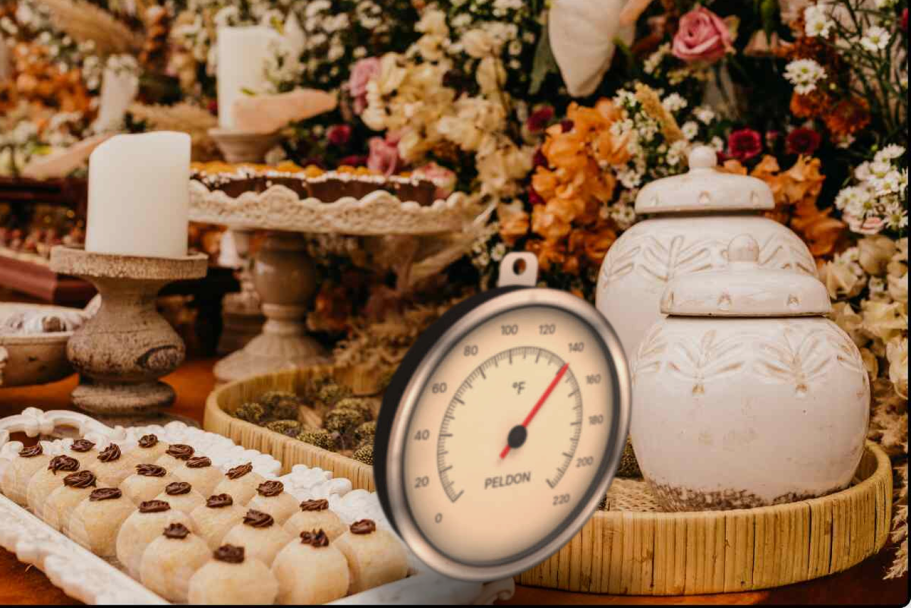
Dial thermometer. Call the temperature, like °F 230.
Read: °F 140
